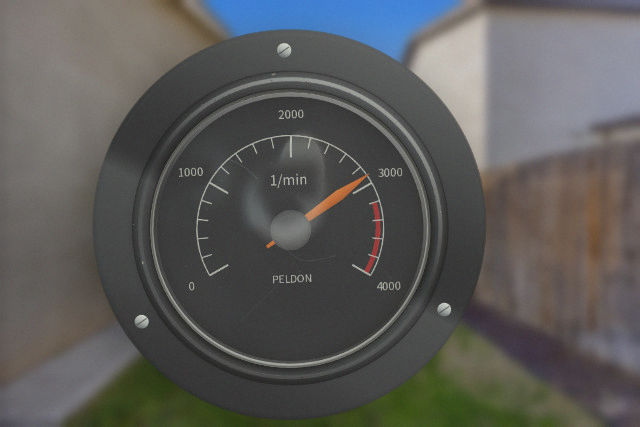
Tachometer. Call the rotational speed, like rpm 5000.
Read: rpm 2900
